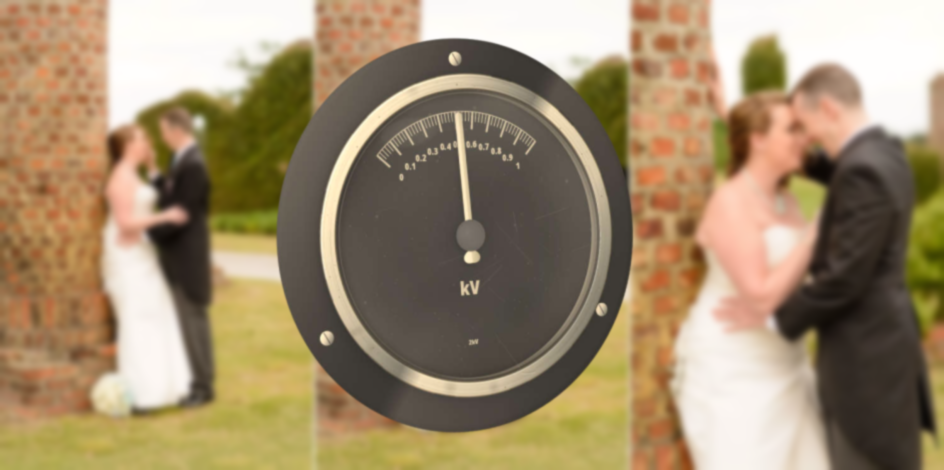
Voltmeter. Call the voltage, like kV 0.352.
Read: kV 0.5
